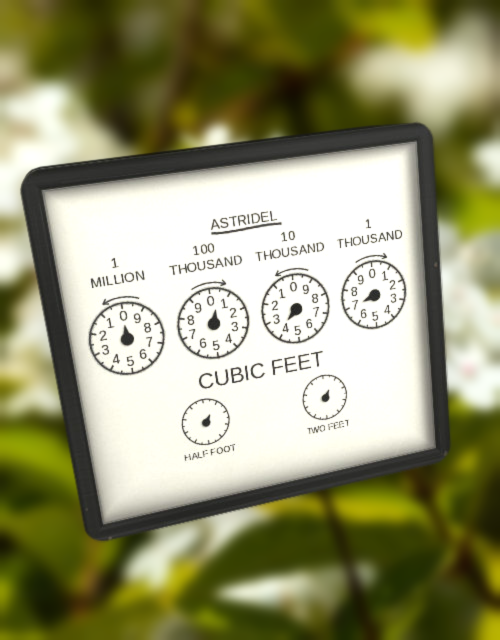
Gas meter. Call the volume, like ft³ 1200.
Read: ft³ 3700
